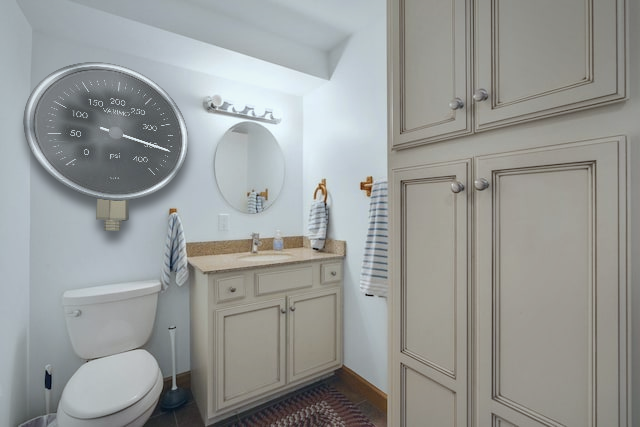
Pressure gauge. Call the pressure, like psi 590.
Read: psi 350
